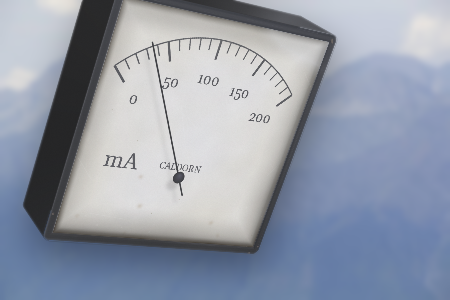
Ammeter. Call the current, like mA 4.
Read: mA 35
